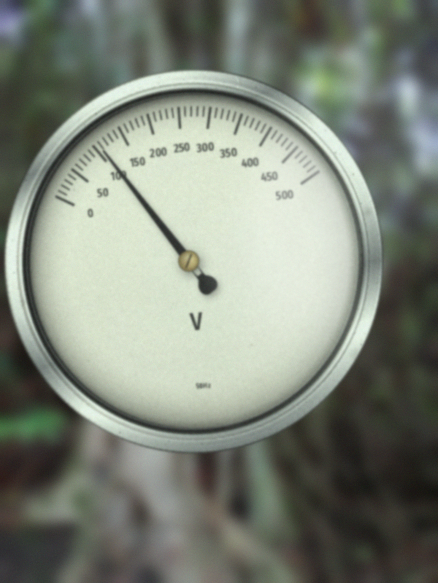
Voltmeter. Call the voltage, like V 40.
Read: V 110
